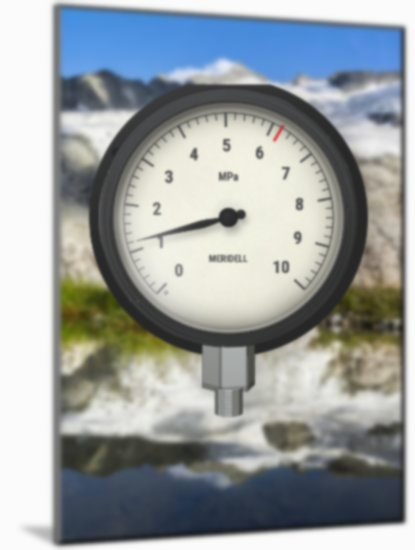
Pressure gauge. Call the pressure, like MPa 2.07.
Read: MPa 1.2
